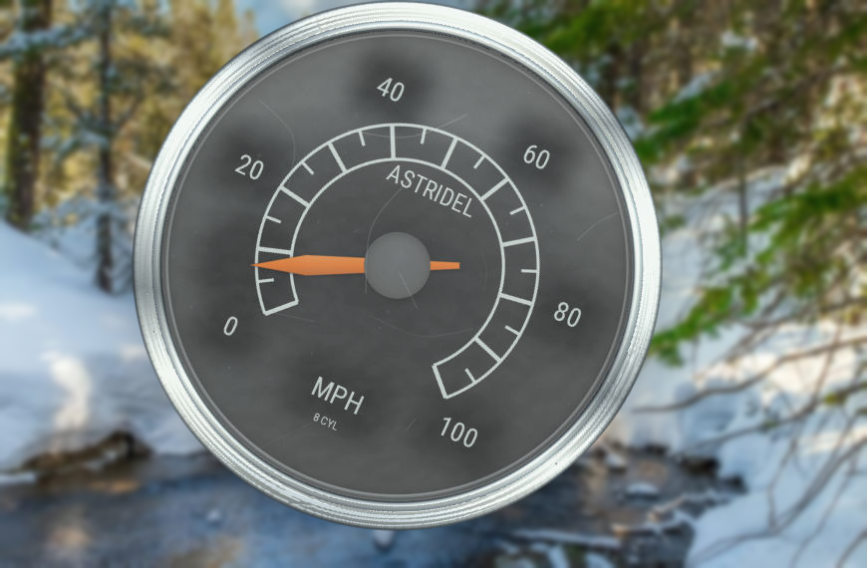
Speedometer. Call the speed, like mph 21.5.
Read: mph 7.5
